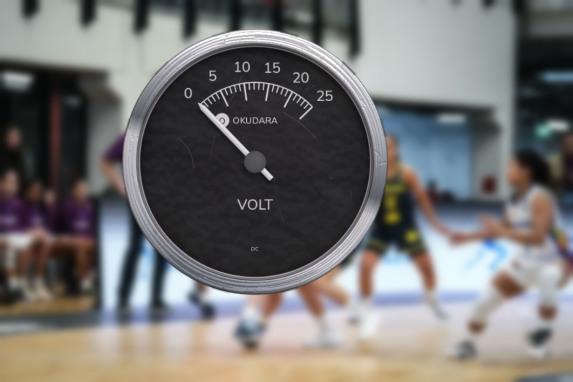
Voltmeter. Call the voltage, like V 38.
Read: V 0
